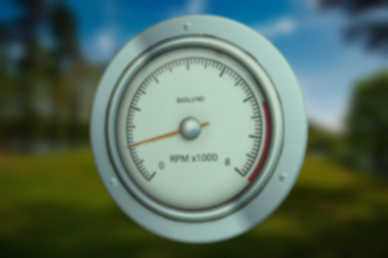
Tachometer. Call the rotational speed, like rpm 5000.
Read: rpm 1000
